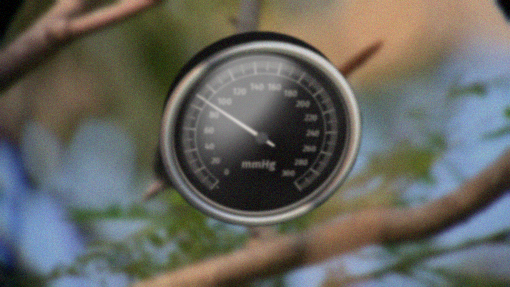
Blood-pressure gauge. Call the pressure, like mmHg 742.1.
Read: mmHg 90
